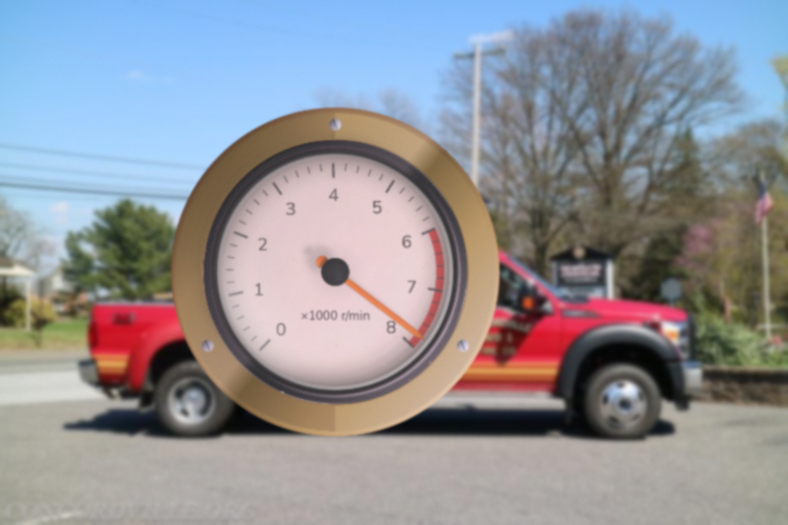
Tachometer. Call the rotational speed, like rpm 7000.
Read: rpm 7800
